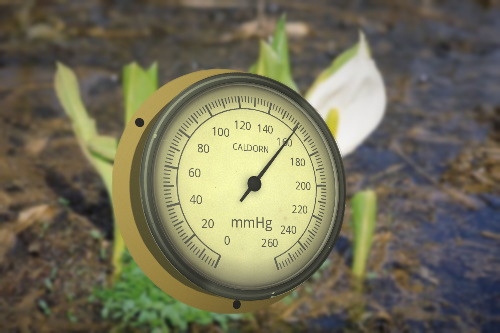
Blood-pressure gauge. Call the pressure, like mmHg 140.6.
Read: mmHg 160
